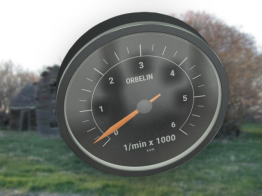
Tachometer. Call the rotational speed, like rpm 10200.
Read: rpm 250
